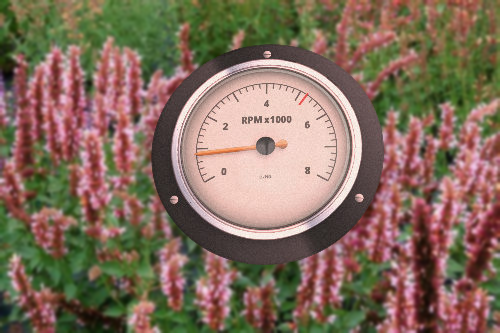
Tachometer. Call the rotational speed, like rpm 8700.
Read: rpm 800
